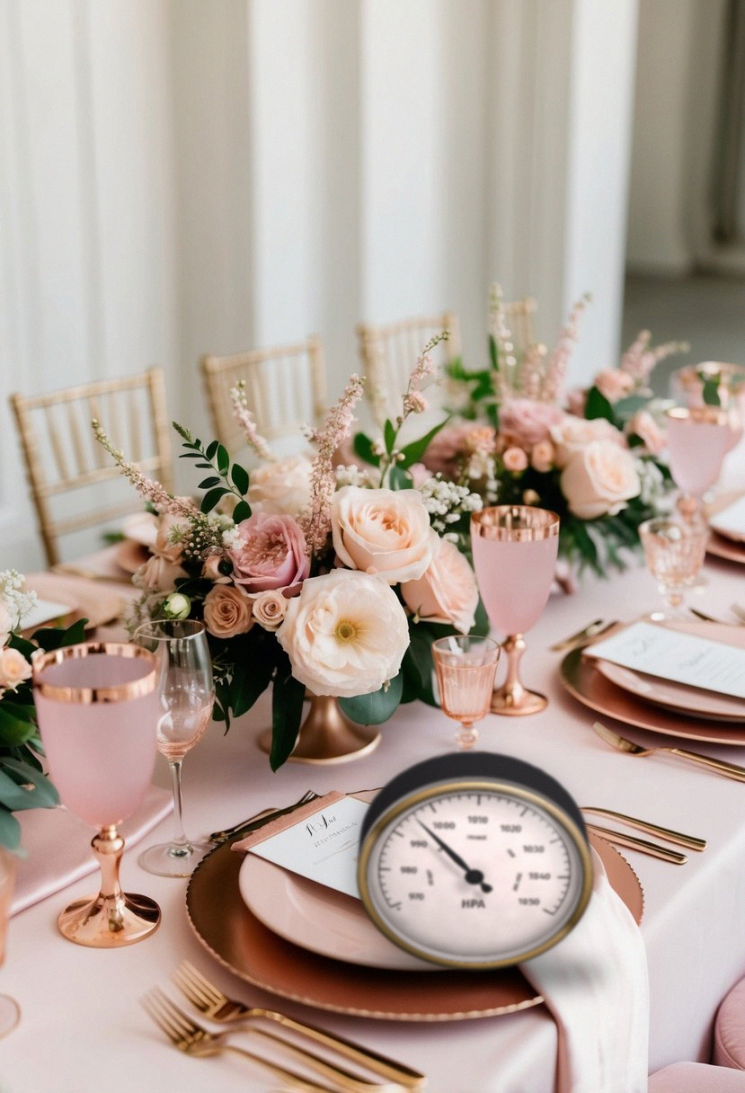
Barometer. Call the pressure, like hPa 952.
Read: hPa 996
